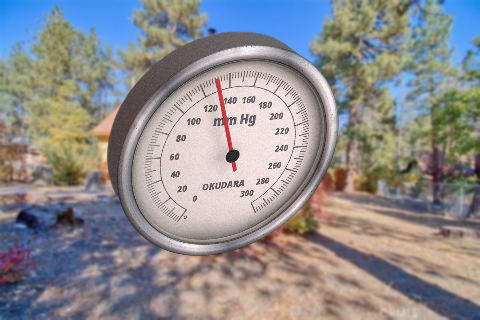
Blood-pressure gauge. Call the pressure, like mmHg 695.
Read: mmHg 130
